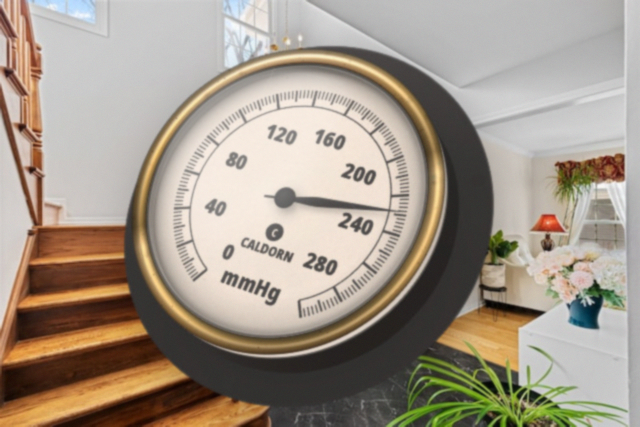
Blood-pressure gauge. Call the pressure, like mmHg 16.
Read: mmHg 230
